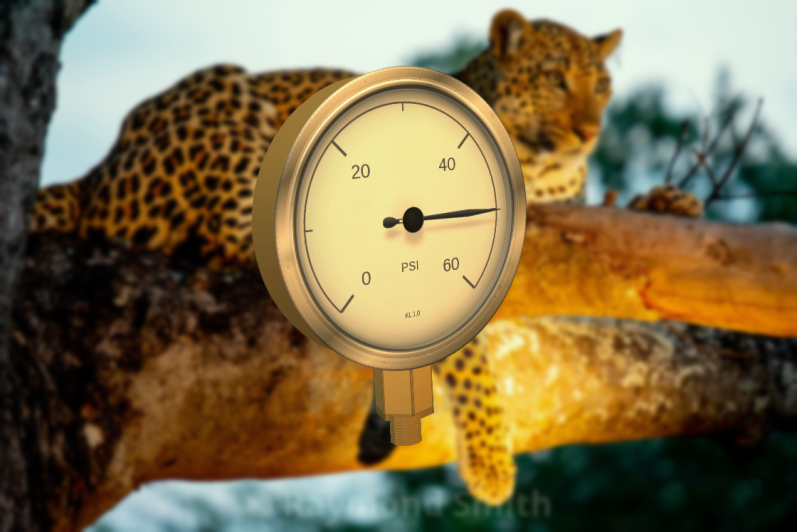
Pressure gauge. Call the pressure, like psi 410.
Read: psi 50
